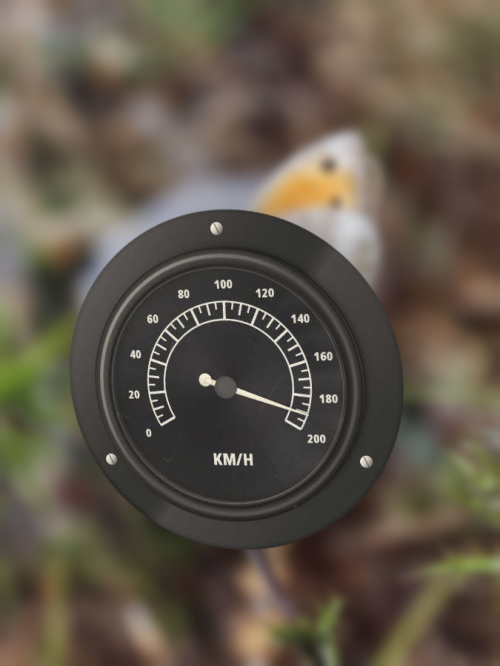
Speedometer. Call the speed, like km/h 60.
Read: km/h 190
